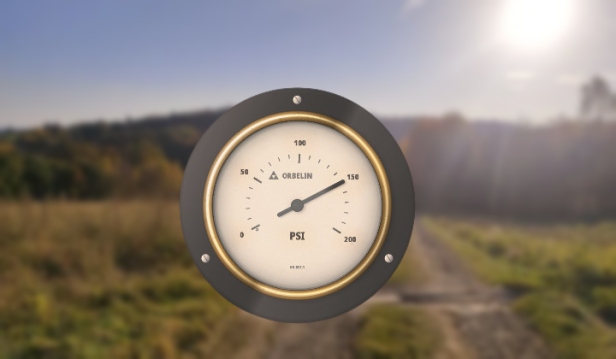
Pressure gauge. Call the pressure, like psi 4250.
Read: psi 150
